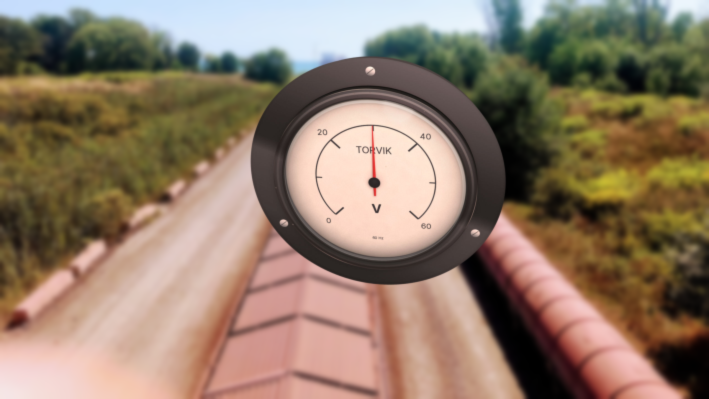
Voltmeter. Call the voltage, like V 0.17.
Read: V 30
